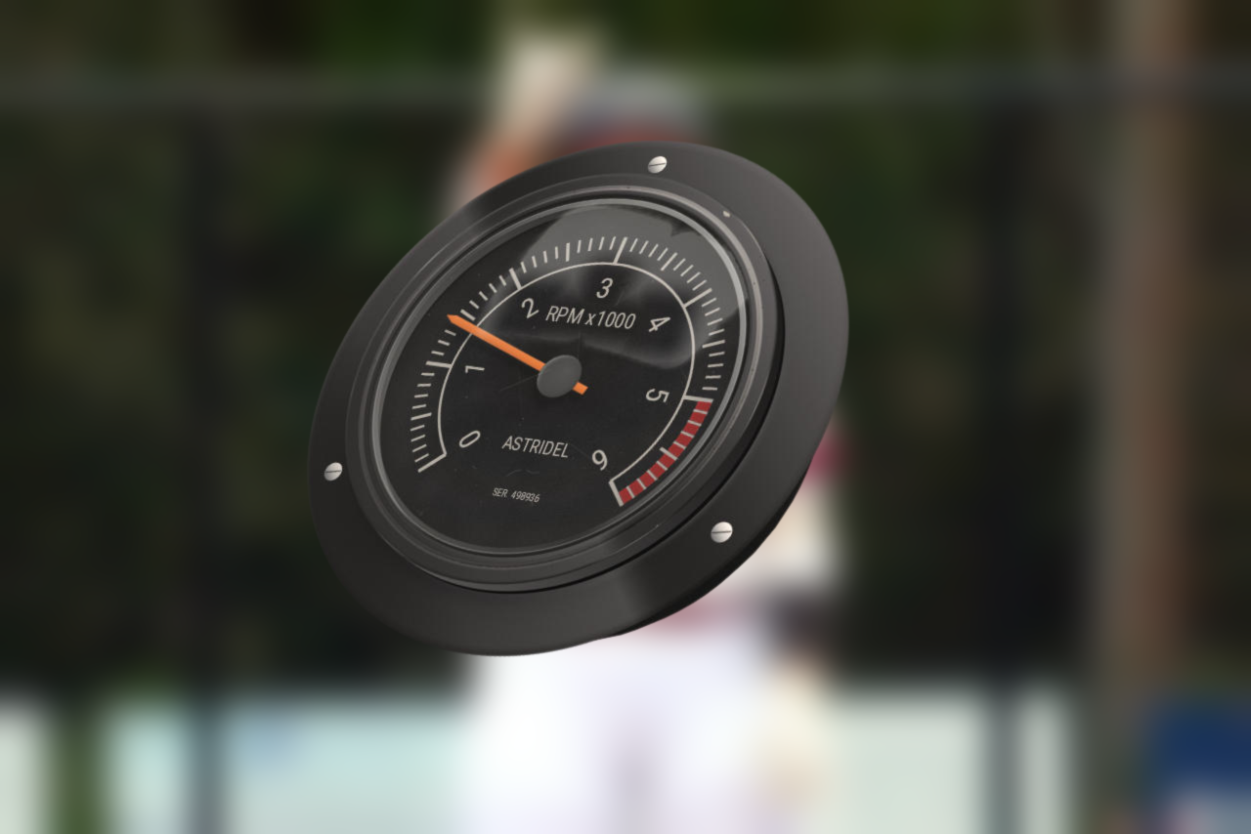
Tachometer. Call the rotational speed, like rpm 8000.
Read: rpm 1400
